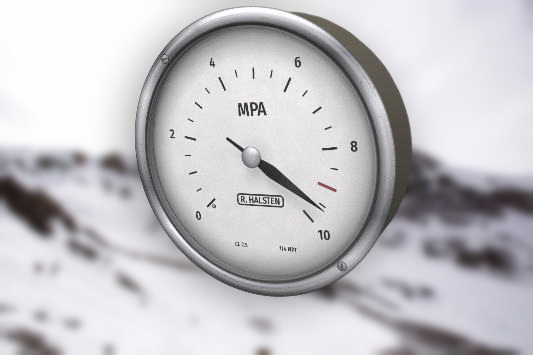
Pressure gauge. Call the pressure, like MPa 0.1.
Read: MPa 9.5
